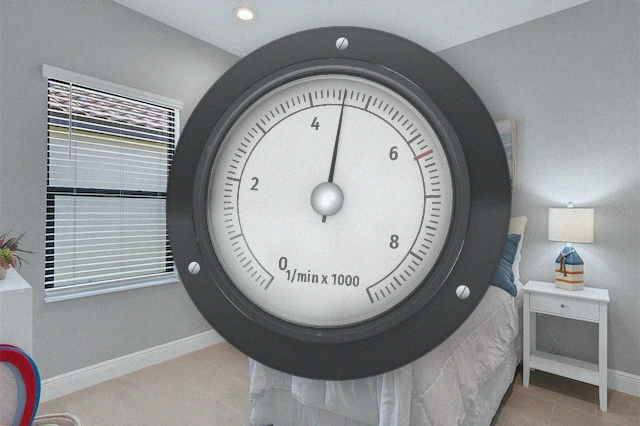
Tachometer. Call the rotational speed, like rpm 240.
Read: rpm 4600
